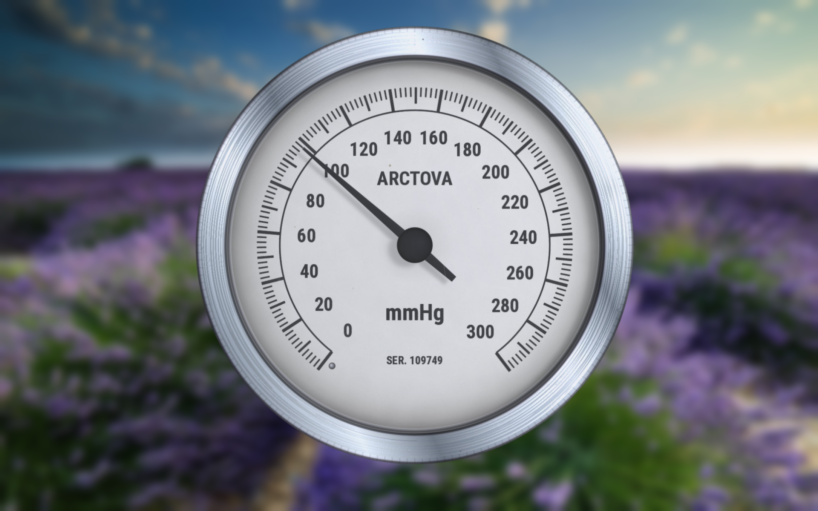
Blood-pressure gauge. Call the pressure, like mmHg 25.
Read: mmHg 98
